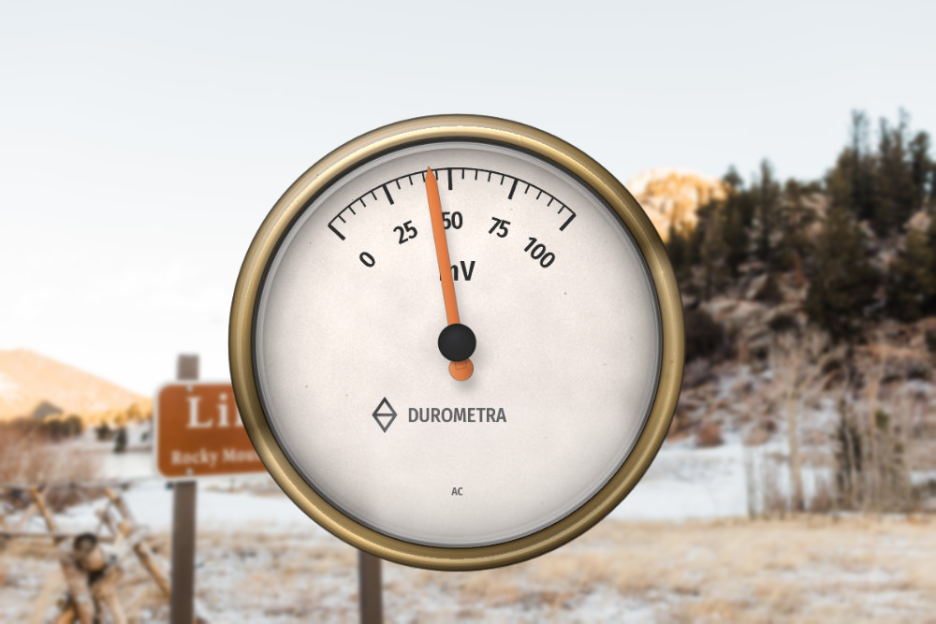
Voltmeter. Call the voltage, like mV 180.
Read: mV 42.5
